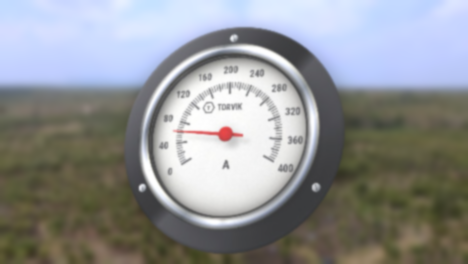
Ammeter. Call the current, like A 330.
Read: A 60
